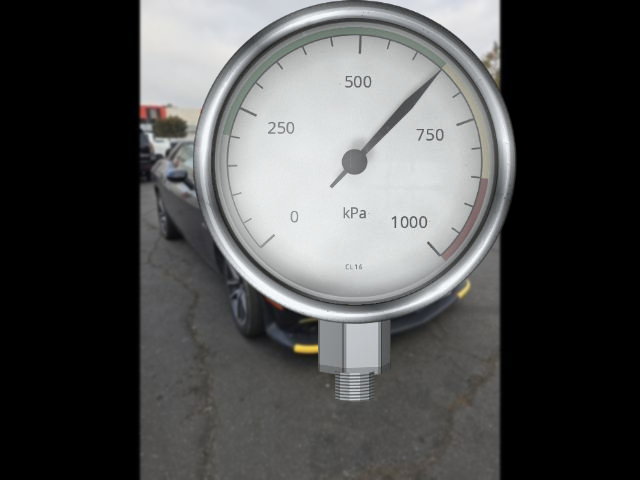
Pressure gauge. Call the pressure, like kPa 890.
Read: kPa 650
